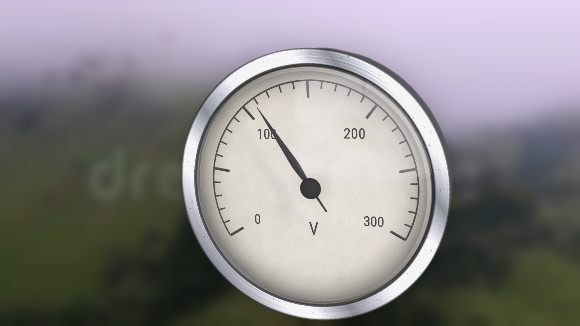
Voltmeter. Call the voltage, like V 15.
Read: V 110
